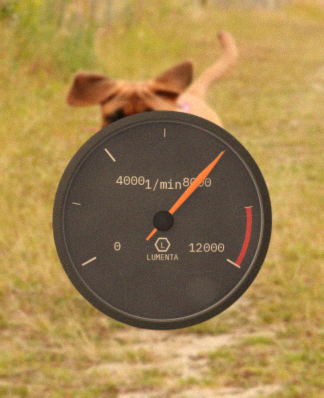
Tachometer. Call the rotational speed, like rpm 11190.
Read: rpm 8000
